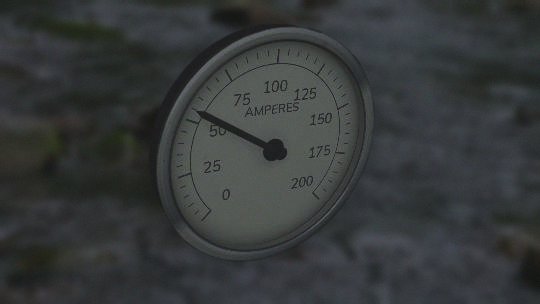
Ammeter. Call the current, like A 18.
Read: A 55
